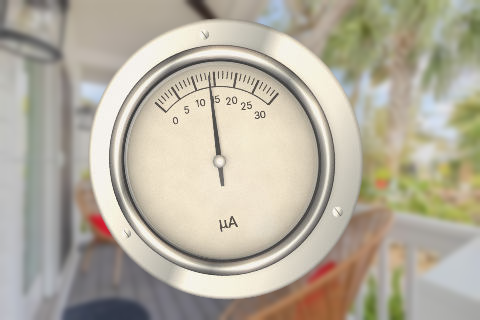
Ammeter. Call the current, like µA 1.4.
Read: µA 14
